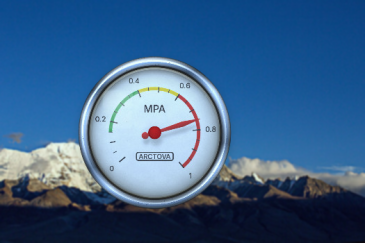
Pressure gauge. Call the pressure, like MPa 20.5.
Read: MPa 0.75
